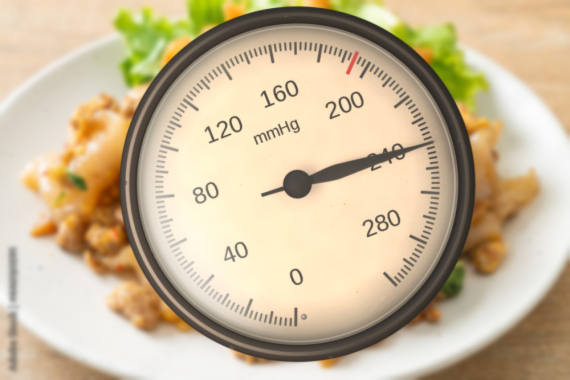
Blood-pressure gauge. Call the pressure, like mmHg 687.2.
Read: mmHg 240
